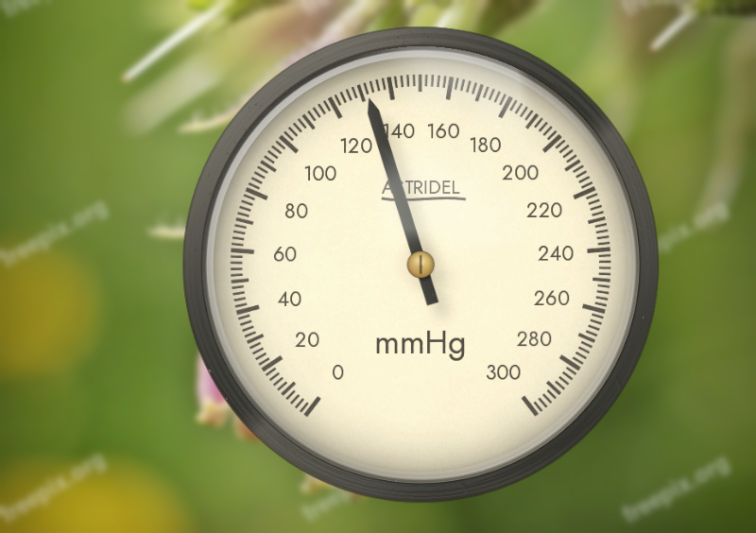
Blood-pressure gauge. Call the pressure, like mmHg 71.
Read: mmHg 132
